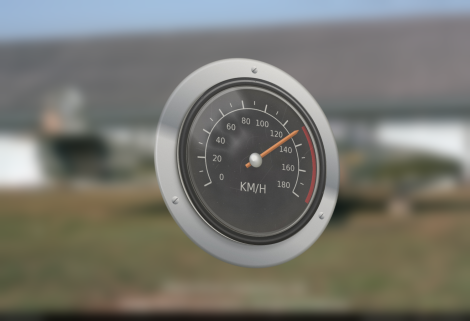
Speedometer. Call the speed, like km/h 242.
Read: km/h 130
